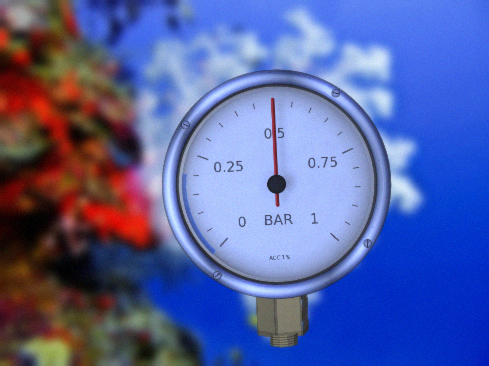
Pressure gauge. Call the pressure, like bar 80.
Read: bar 0.5
